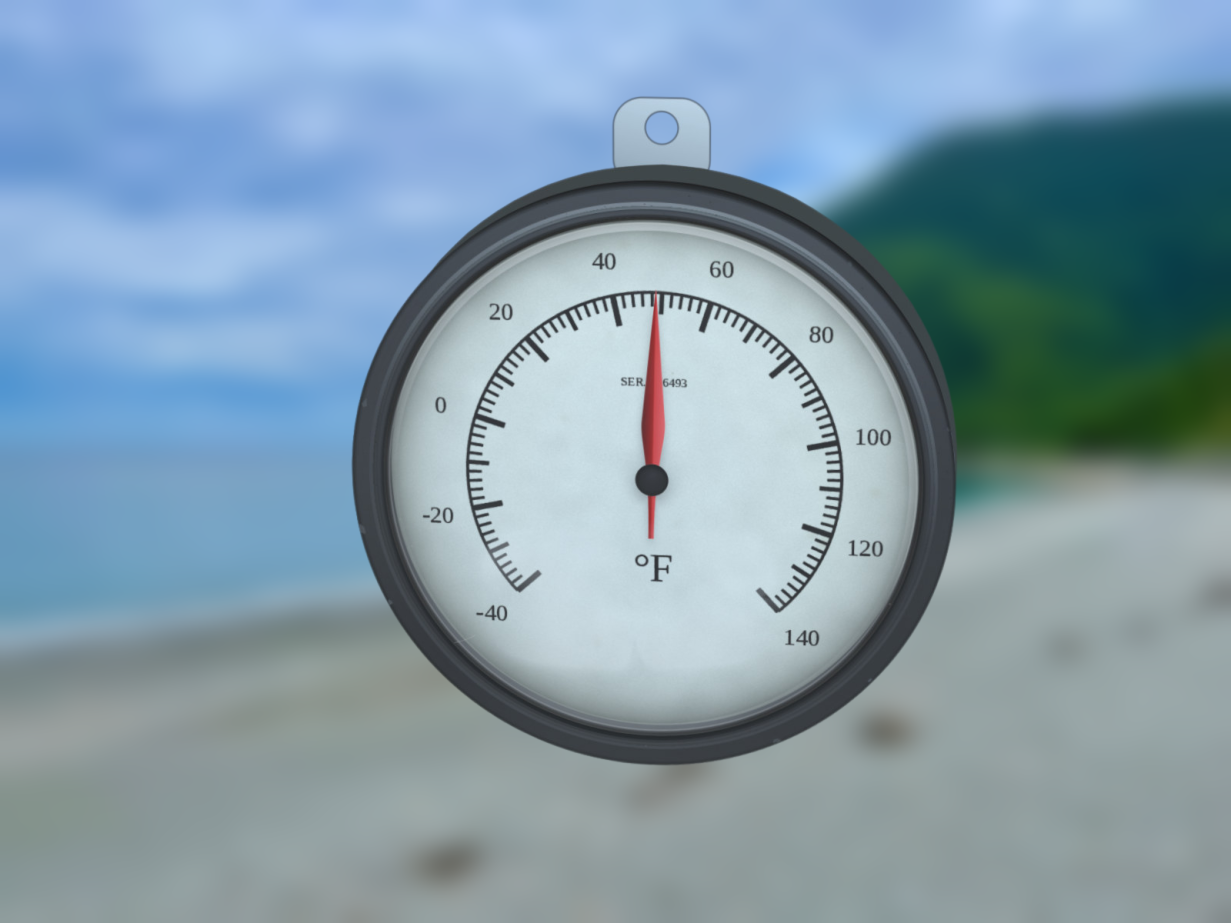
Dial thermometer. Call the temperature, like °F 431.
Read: °F 49
